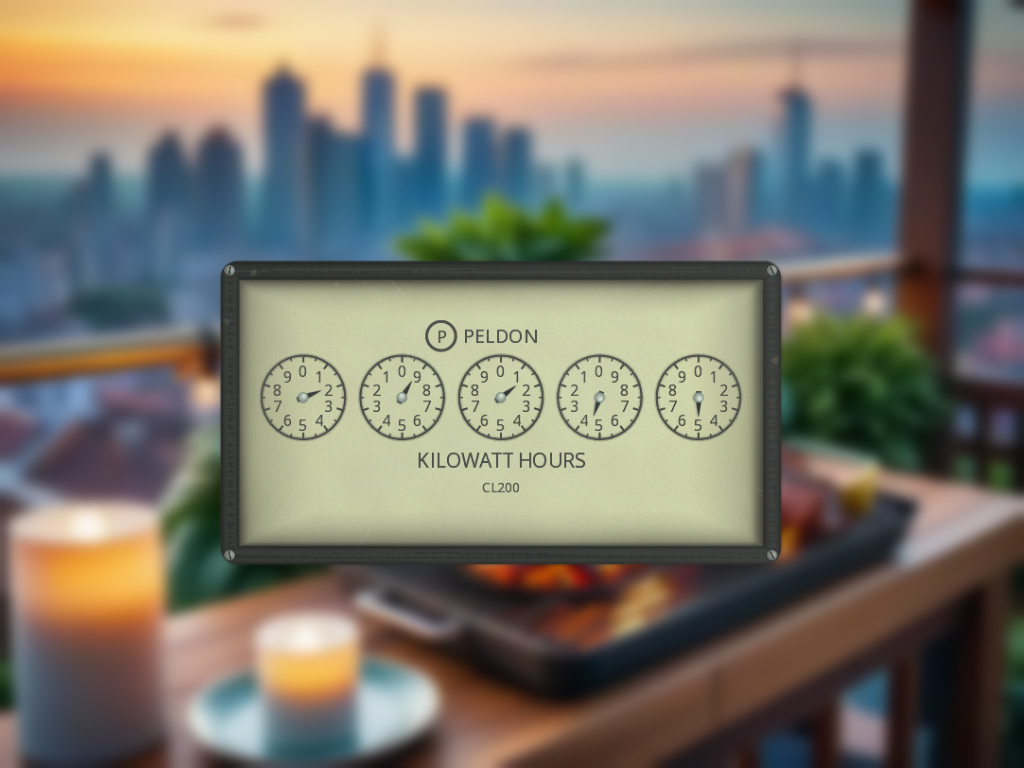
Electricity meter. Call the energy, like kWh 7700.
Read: kWh 19145
